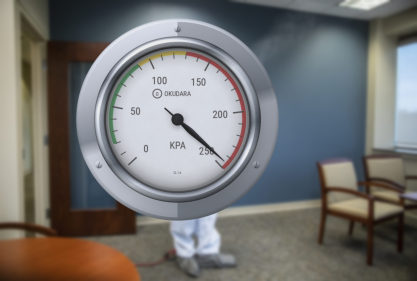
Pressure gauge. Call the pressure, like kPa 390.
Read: kPa 245
